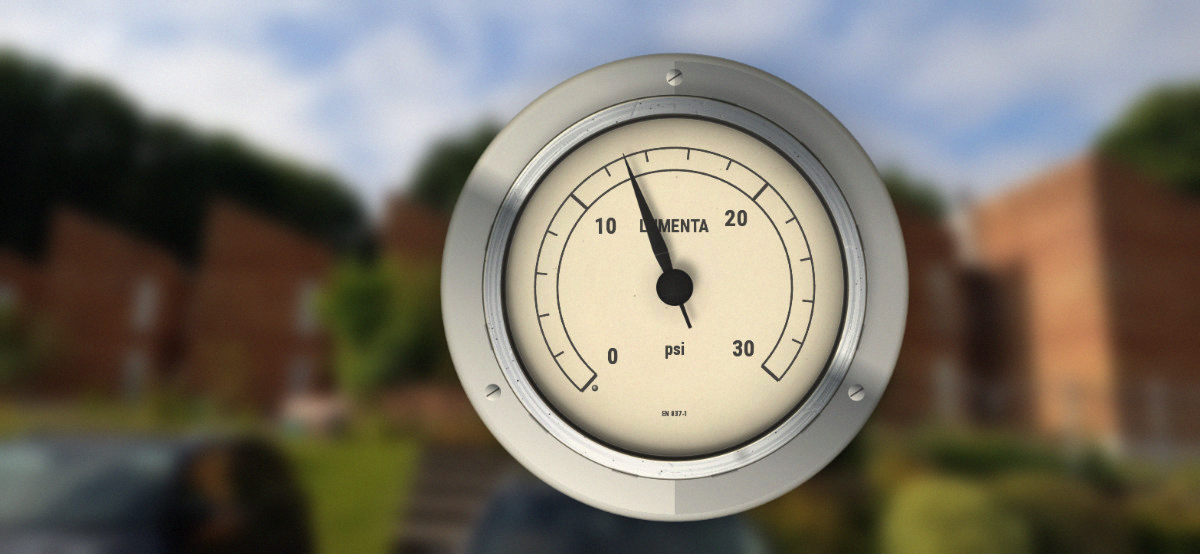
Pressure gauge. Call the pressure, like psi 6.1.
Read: psi 13
